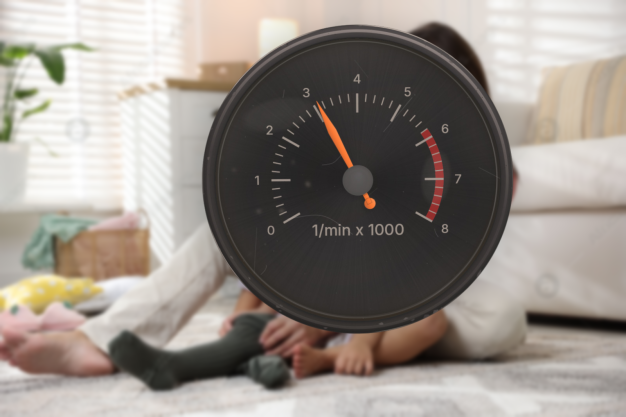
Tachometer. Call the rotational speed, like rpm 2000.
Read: rpm 3100
